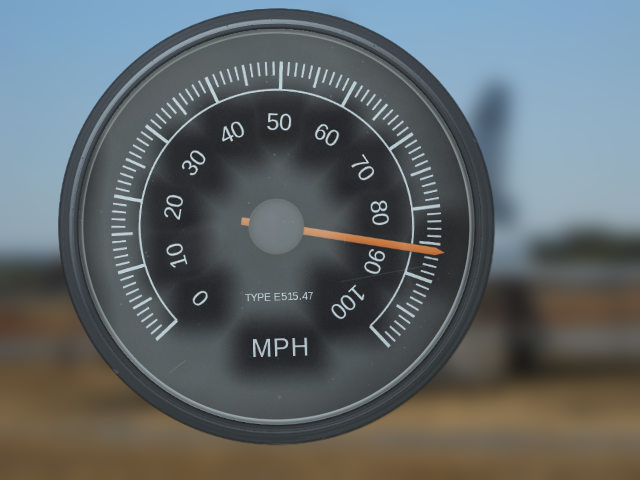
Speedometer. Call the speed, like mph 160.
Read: mph 86
